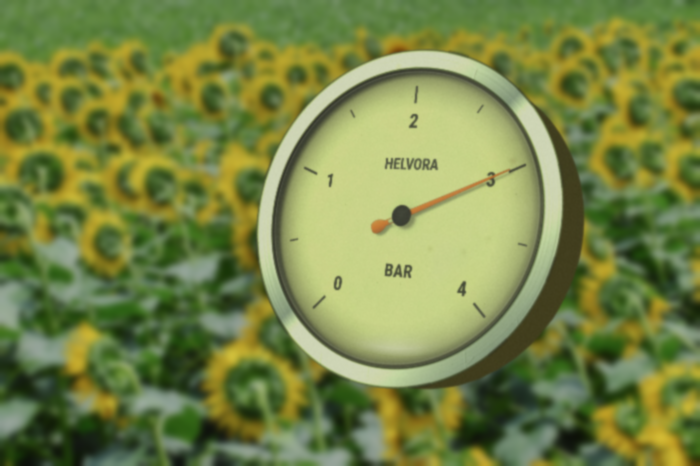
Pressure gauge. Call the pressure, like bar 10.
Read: bar 3
